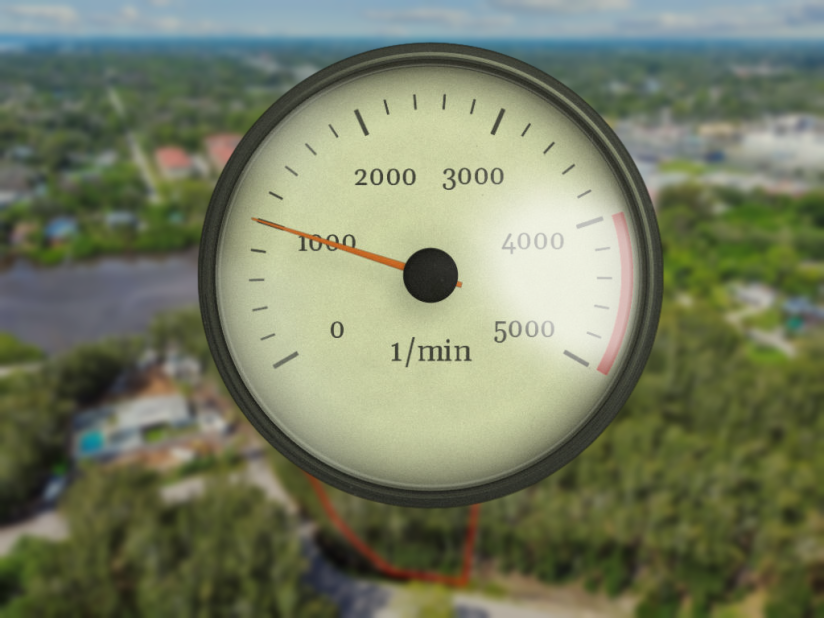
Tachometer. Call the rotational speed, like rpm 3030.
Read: rpm 1000
